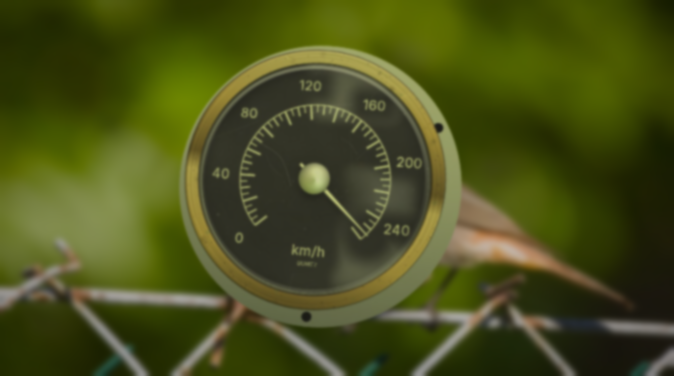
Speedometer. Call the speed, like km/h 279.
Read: km/h 255
